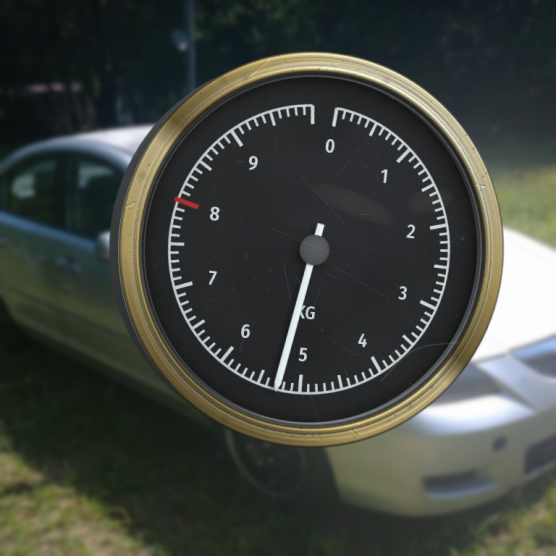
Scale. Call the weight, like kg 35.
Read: kg 5.3
